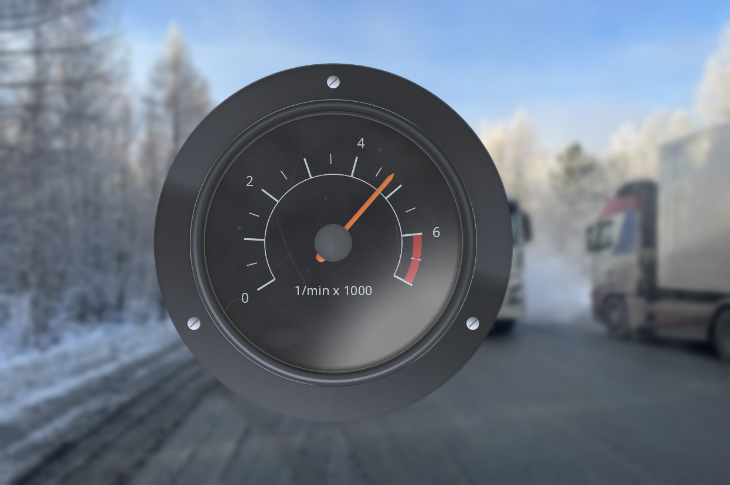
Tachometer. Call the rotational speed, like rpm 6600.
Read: rpm 4750
